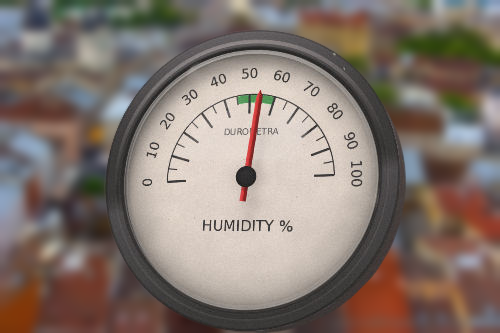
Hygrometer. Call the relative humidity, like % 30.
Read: % 55
